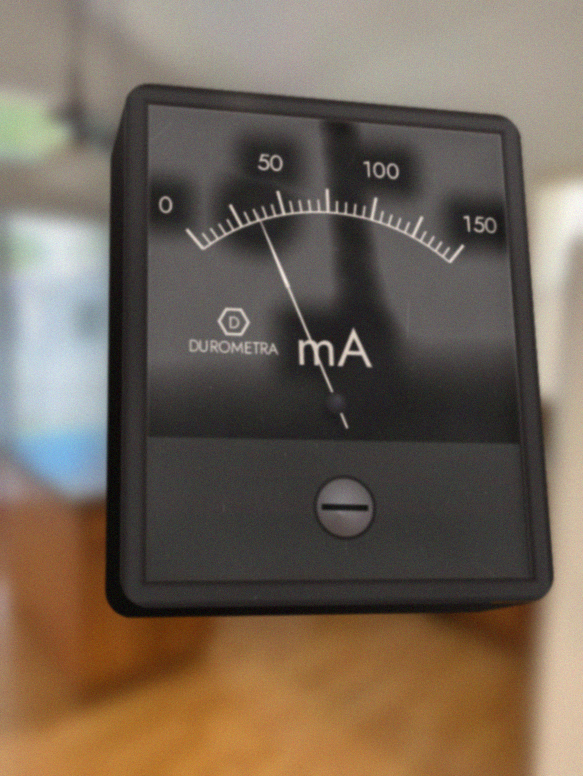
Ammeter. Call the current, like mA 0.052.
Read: mA 35
